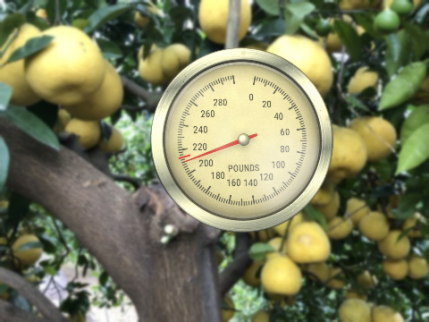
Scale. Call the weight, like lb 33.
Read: lb 210
